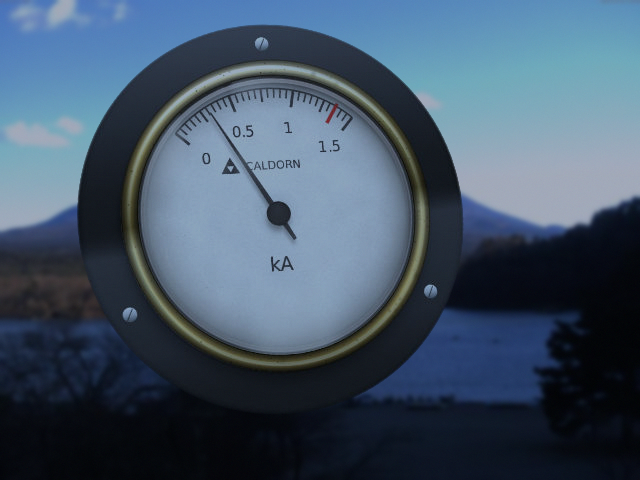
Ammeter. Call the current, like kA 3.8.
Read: kA 0.3
